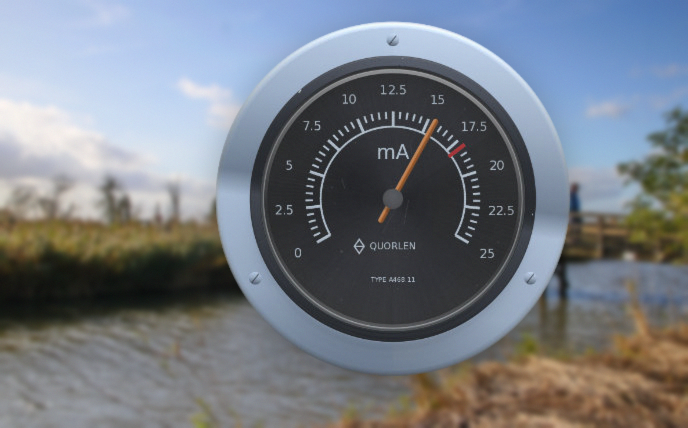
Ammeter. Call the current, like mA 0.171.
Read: mA 15.5
